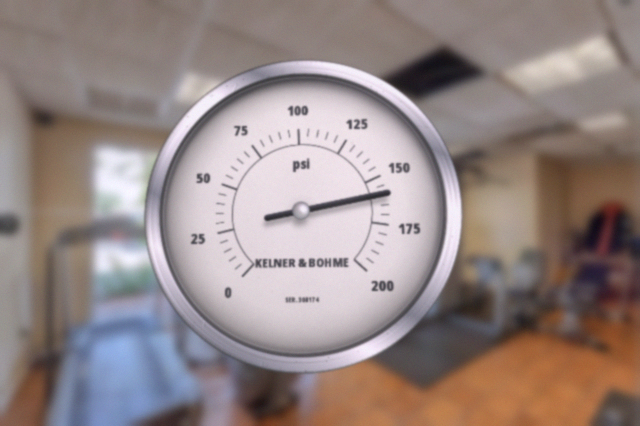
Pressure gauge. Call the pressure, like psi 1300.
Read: psi 160
